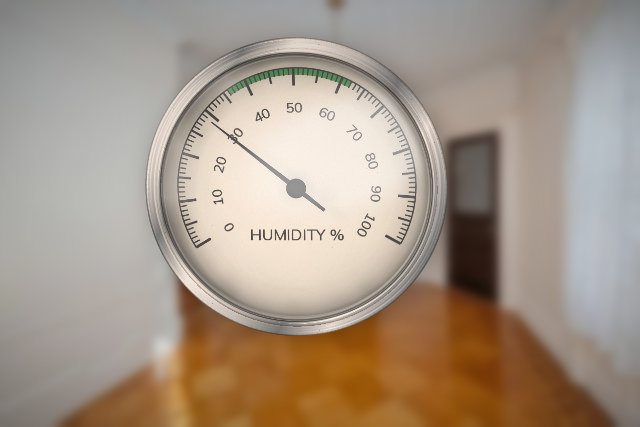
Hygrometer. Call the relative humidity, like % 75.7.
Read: % 29
